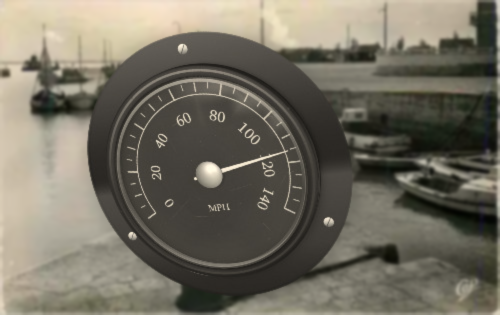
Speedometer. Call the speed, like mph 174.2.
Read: mph 115
